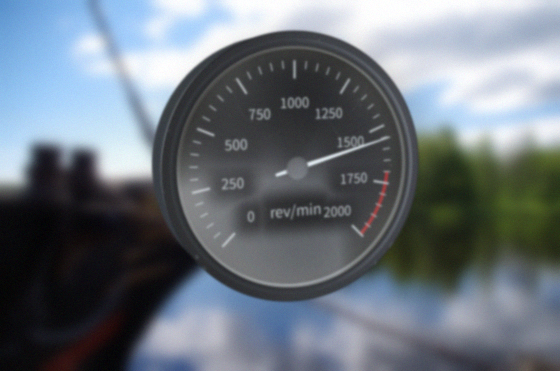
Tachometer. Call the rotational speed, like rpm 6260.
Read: rpm 1550
